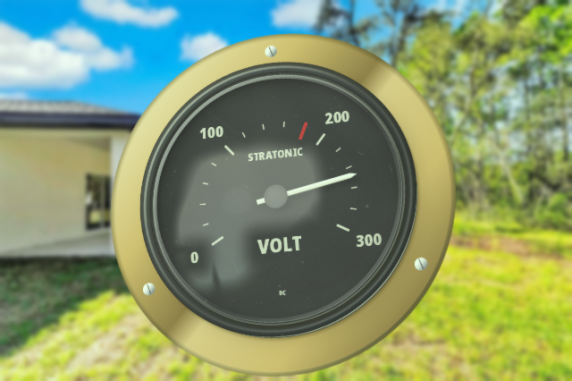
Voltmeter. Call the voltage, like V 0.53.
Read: V 250
